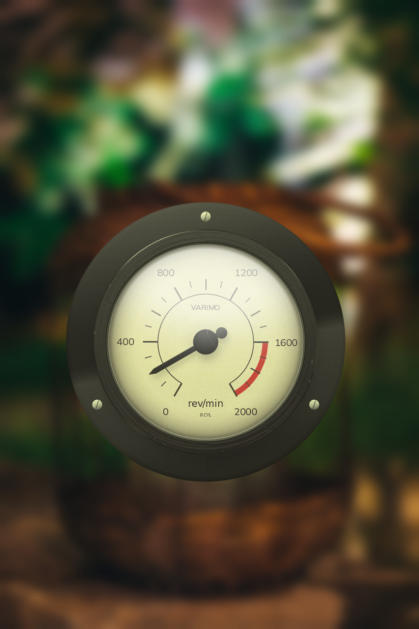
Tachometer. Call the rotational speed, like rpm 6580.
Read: rpm 200
